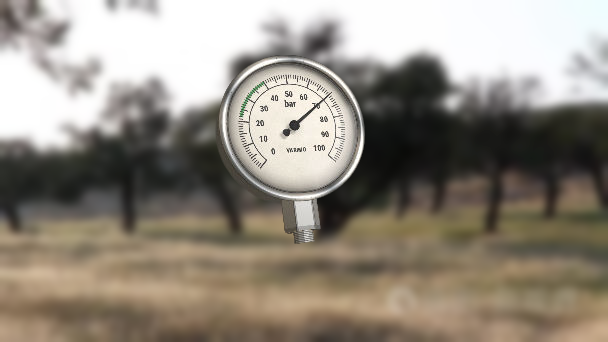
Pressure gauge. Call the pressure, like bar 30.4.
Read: bar 70
